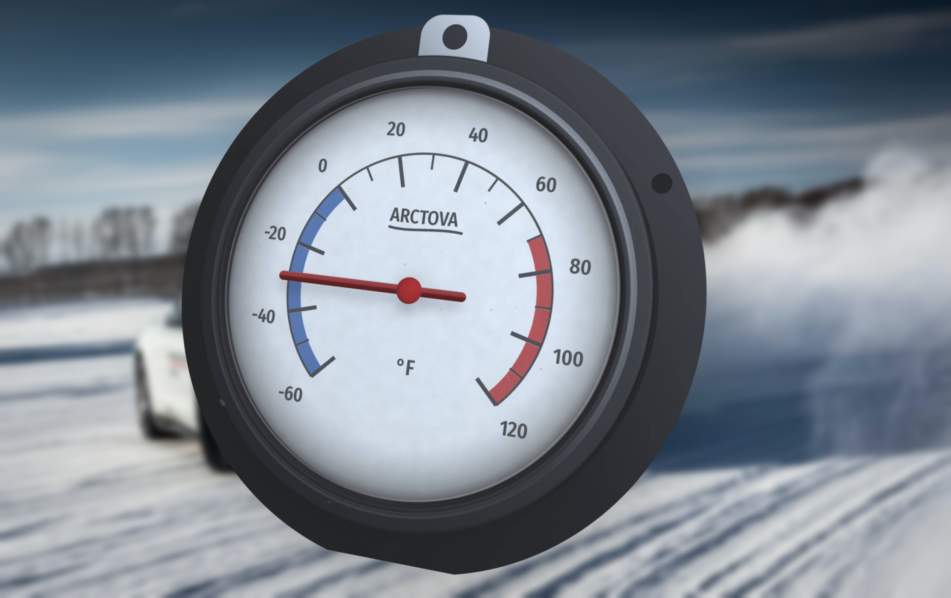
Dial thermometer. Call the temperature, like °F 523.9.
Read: °F -30
